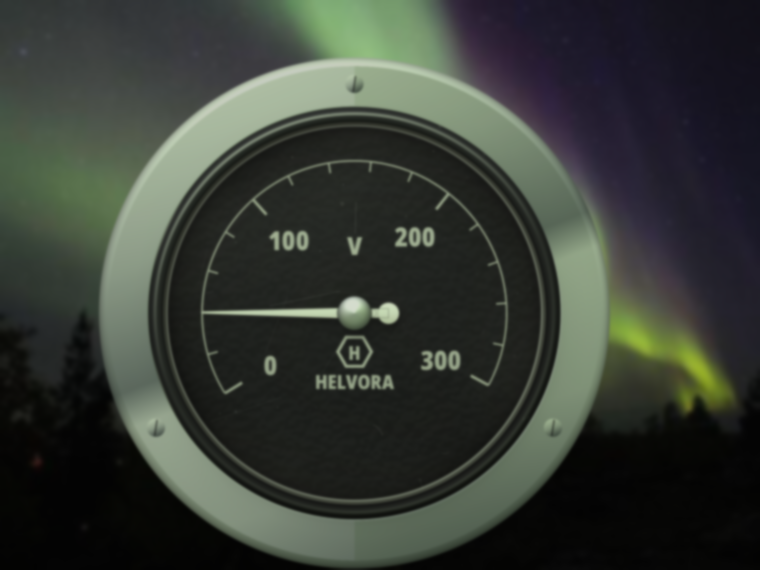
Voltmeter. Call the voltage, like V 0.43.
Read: V 40
